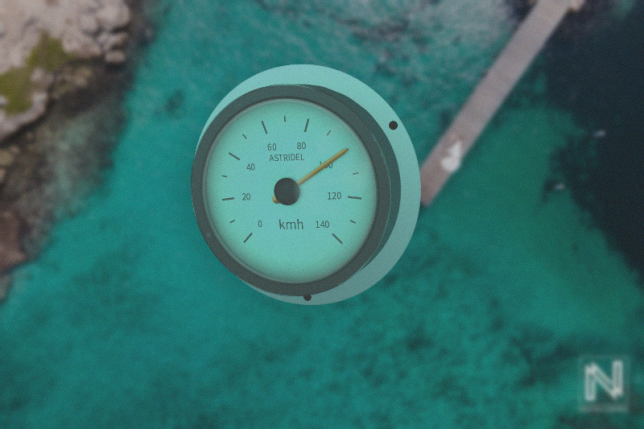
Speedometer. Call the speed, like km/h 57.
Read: km/h 100
